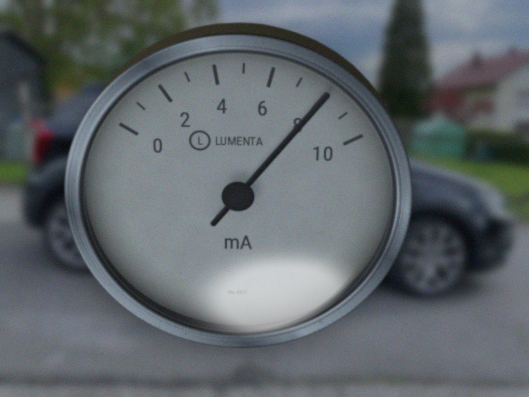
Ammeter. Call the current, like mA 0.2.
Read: mA 8
